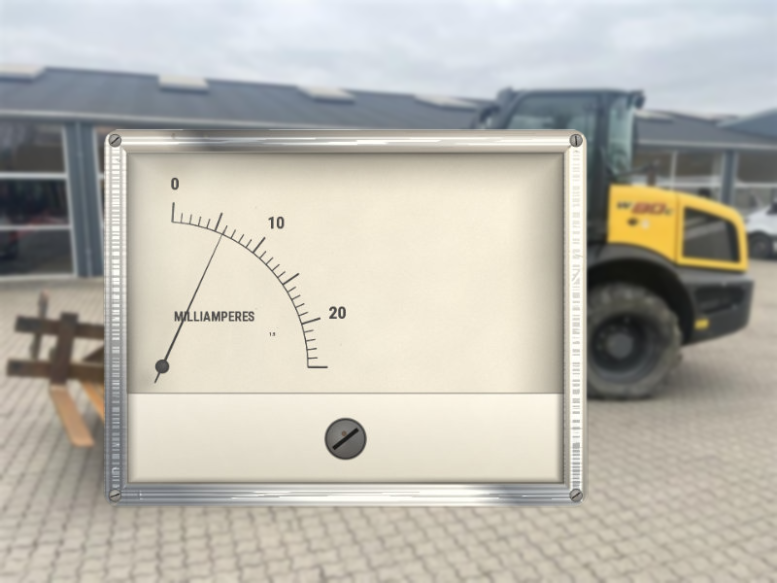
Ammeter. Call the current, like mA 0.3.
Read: mA 6
